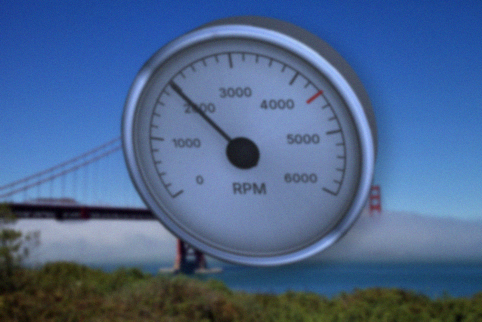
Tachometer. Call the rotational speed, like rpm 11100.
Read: rpm 2000
